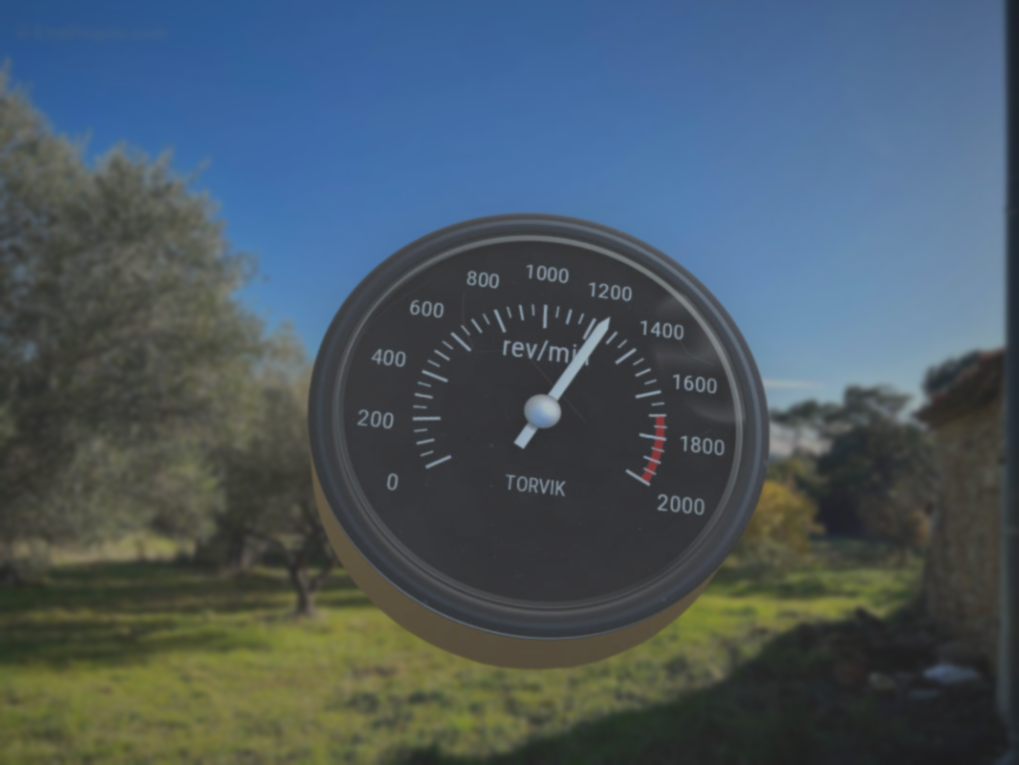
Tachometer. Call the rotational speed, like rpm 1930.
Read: rpm 1250
